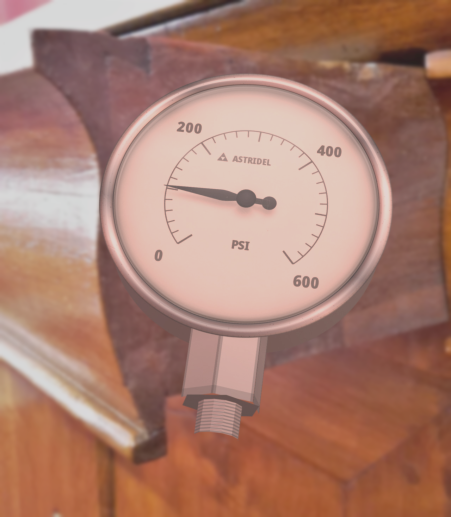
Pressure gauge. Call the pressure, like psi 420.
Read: psi 100
